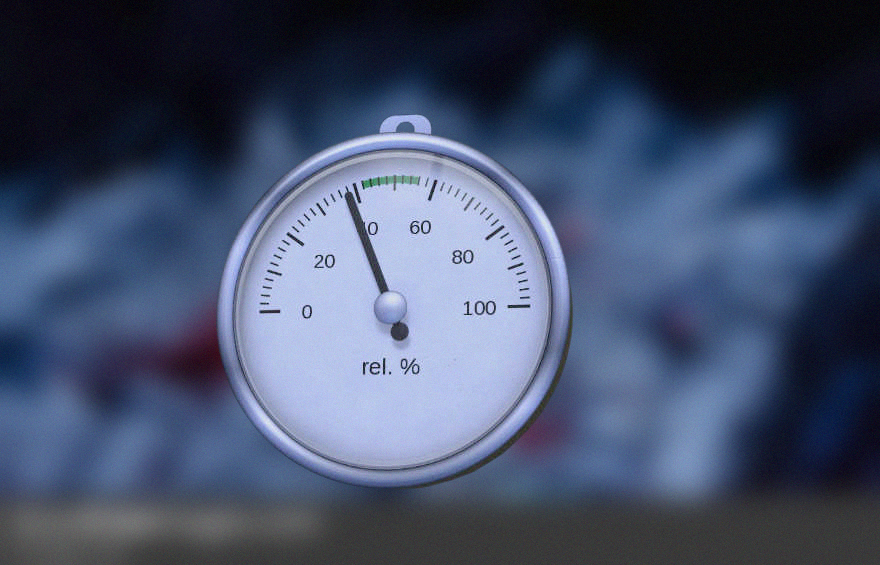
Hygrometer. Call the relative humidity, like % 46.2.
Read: % 38
